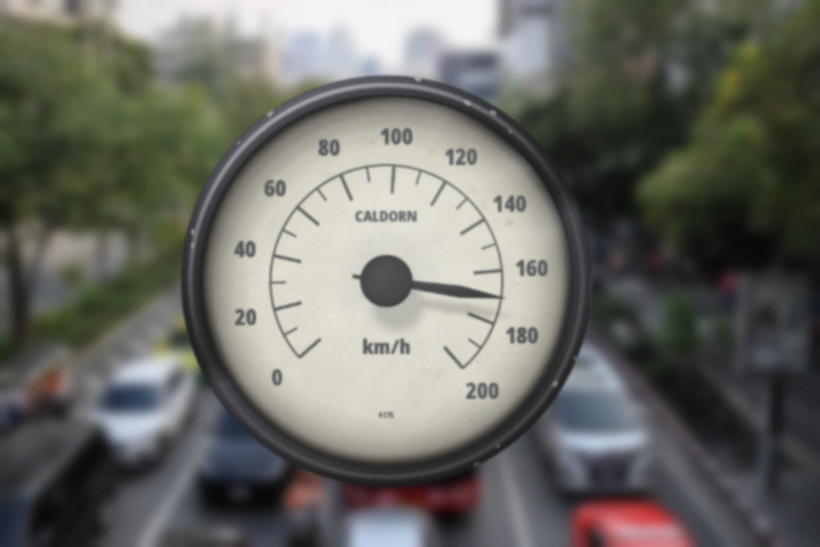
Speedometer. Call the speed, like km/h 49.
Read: km/h 170
